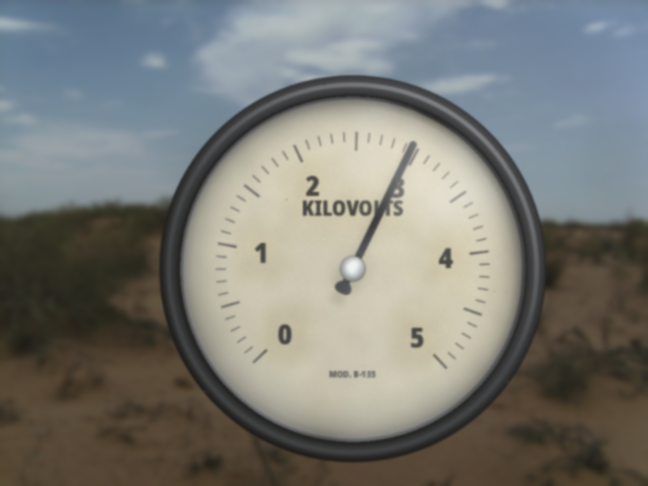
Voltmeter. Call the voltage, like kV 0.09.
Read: kV 2.95
